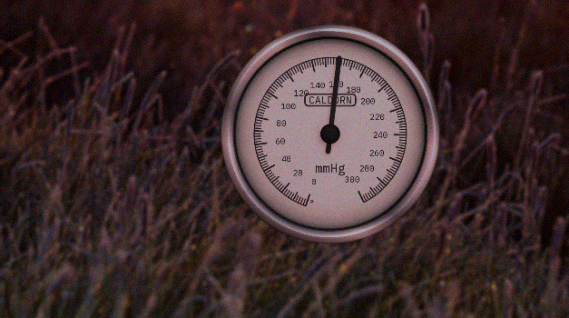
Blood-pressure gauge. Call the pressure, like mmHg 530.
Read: mmHg 160
